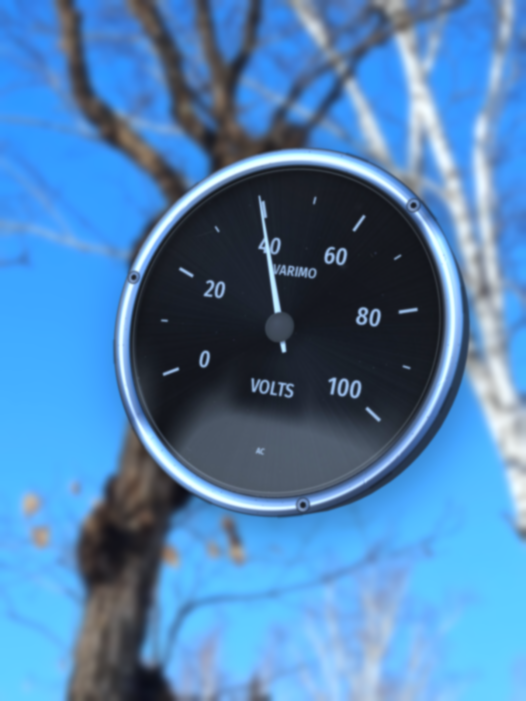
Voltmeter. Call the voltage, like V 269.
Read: V 40
